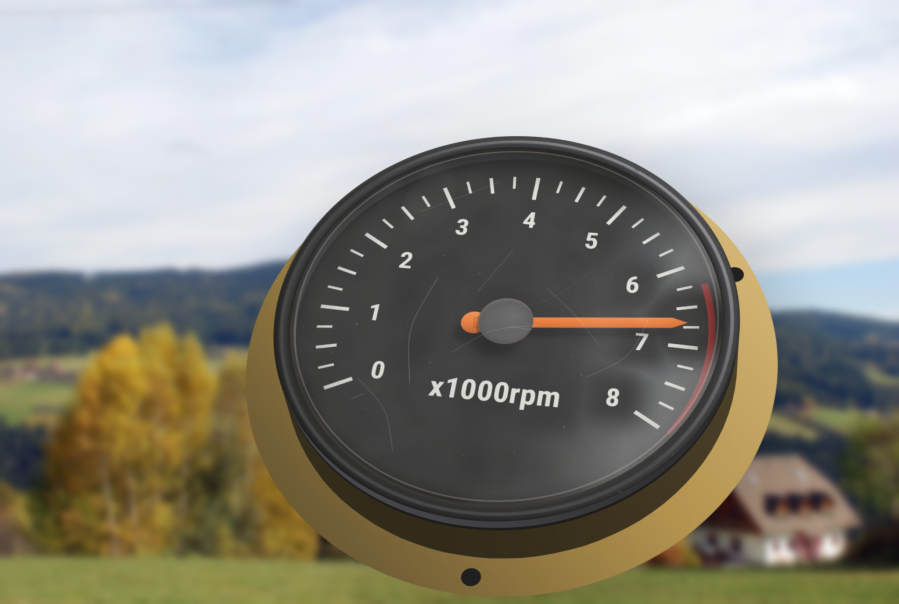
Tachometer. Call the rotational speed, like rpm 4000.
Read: rpm 6750
